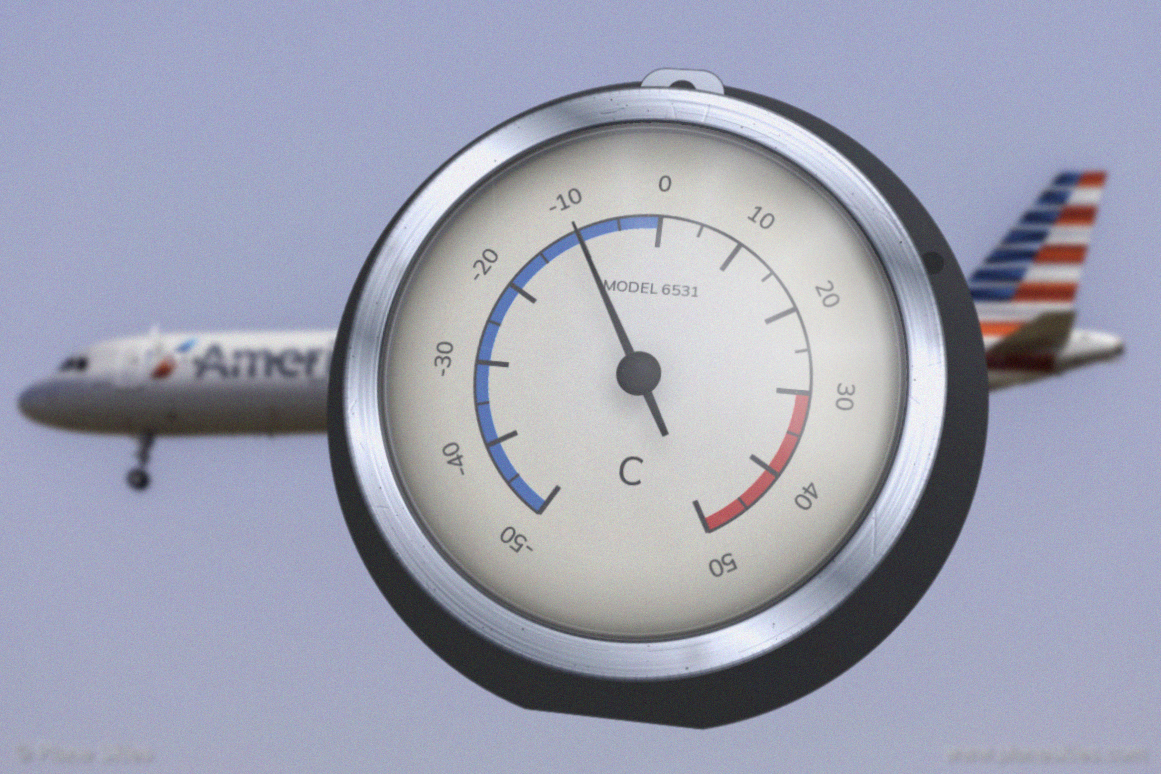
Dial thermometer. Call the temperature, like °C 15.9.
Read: °C -10
